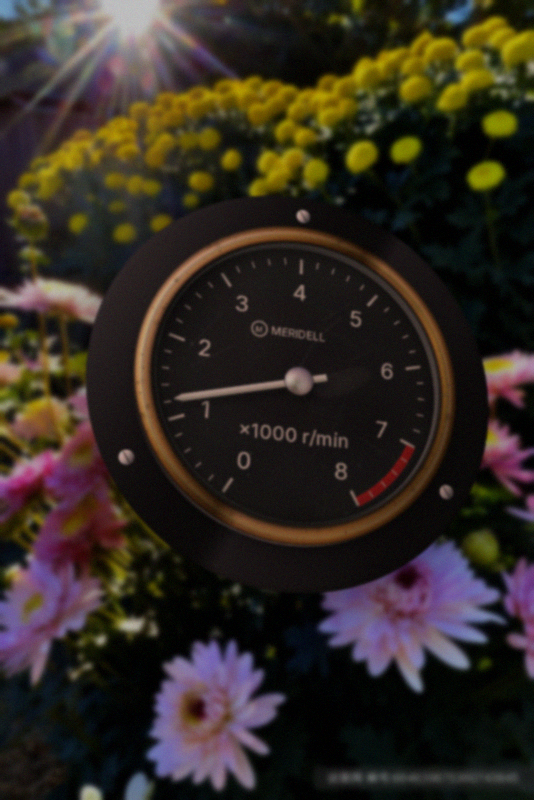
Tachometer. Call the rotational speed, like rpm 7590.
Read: rpm 1200
